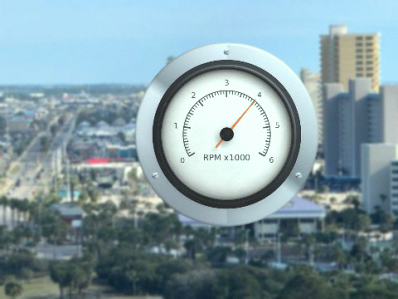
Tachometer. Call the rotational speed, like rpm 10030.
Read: rpm 4000
